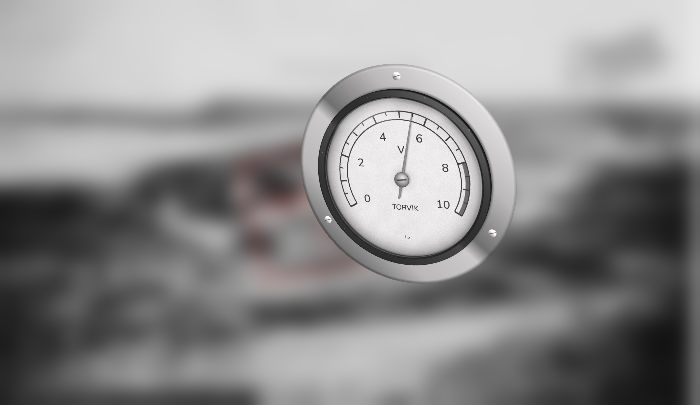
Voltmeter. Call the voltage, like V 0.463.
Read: V 5.5
